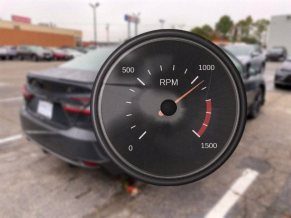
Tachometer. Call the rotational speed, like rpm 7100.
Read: rpm 1050
